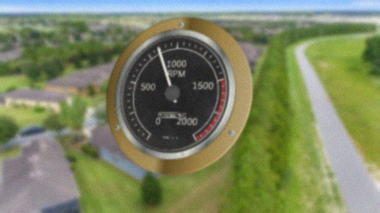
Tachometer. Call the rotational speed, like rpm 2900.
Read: rpm 850
